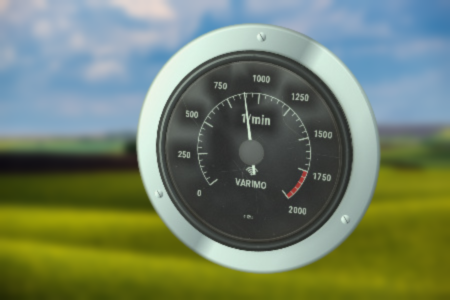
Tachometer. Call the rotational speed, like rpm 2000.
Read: rpm 900
